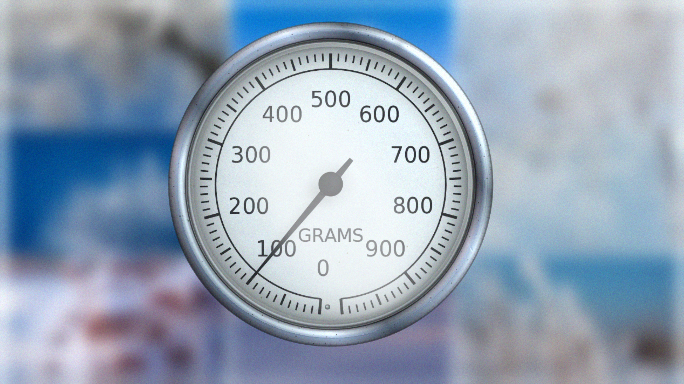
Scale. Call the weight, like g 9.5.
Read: g 100
